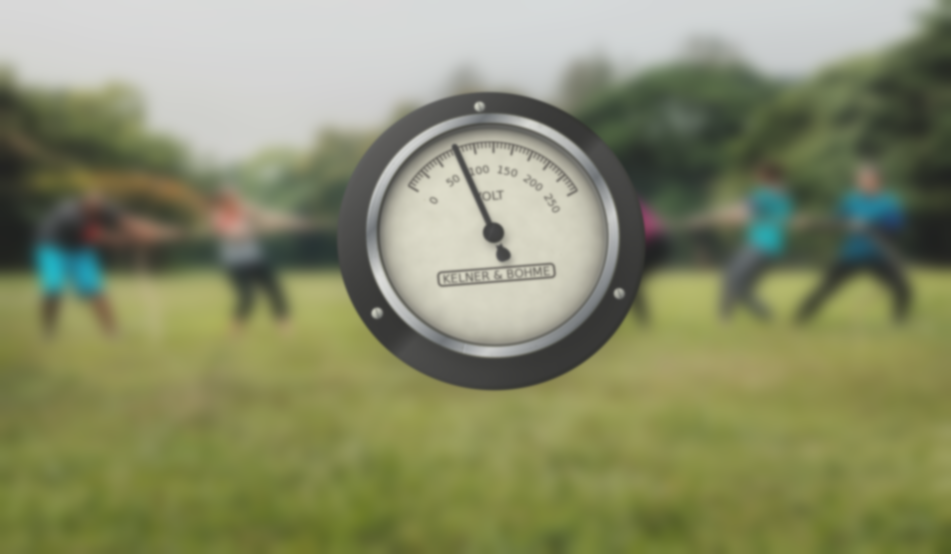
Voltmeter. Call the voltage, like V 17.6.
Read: V 75
